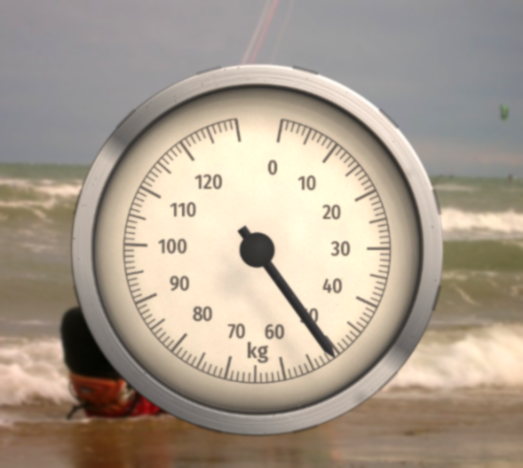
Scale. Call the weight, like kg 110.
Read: kg 51
